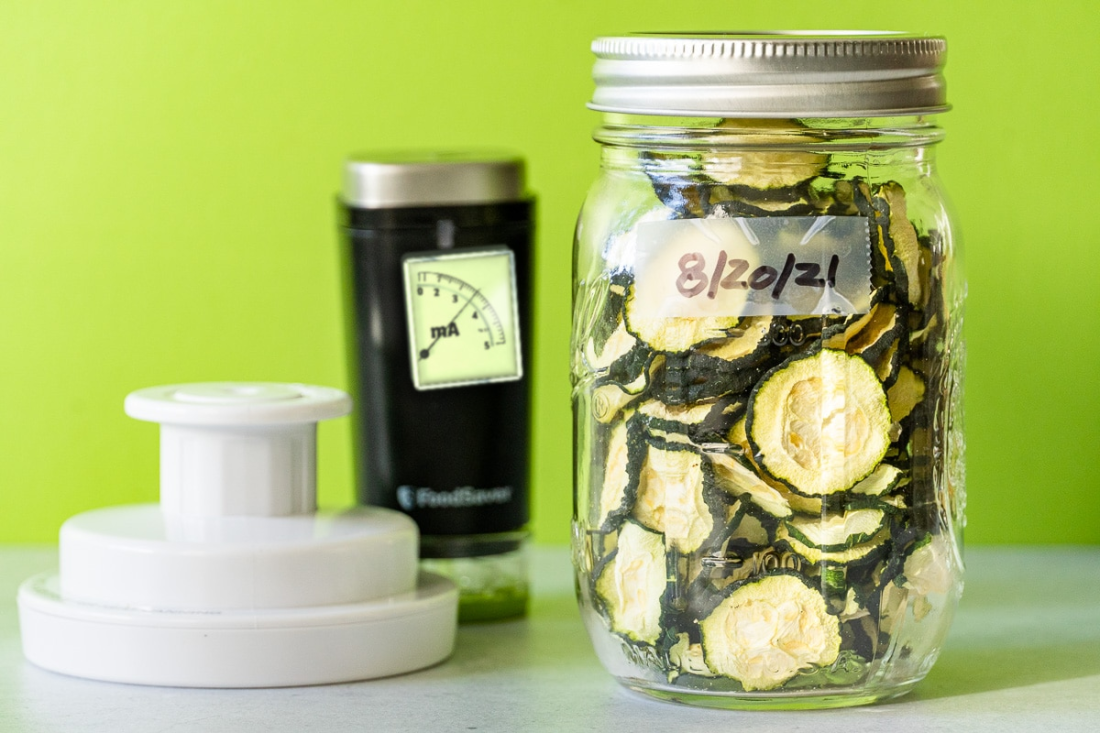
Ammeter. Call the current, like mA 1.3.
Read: mA 3.5
